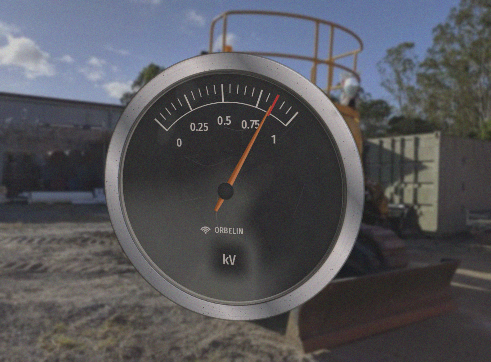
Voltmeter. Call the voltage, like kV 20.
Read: kV 0.85
